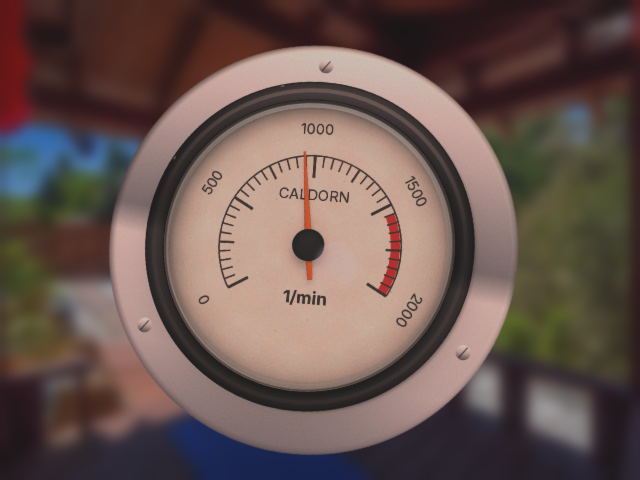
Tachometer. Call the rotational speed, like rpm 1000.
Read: rpm 950
